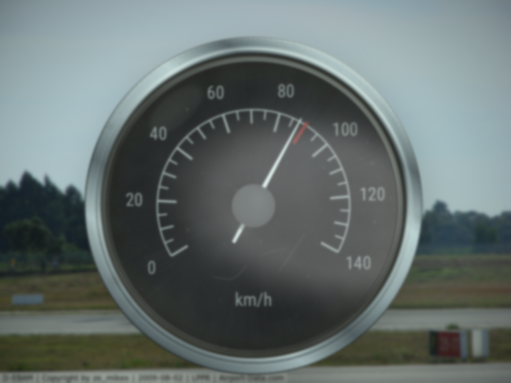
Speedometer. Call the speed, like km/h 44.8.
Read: km/h 87.5
